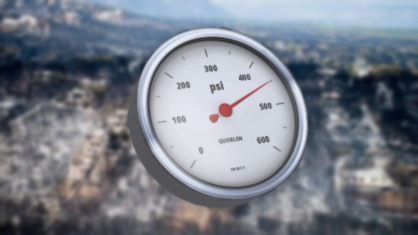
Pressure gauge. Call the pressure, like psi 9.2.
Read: psi 450
